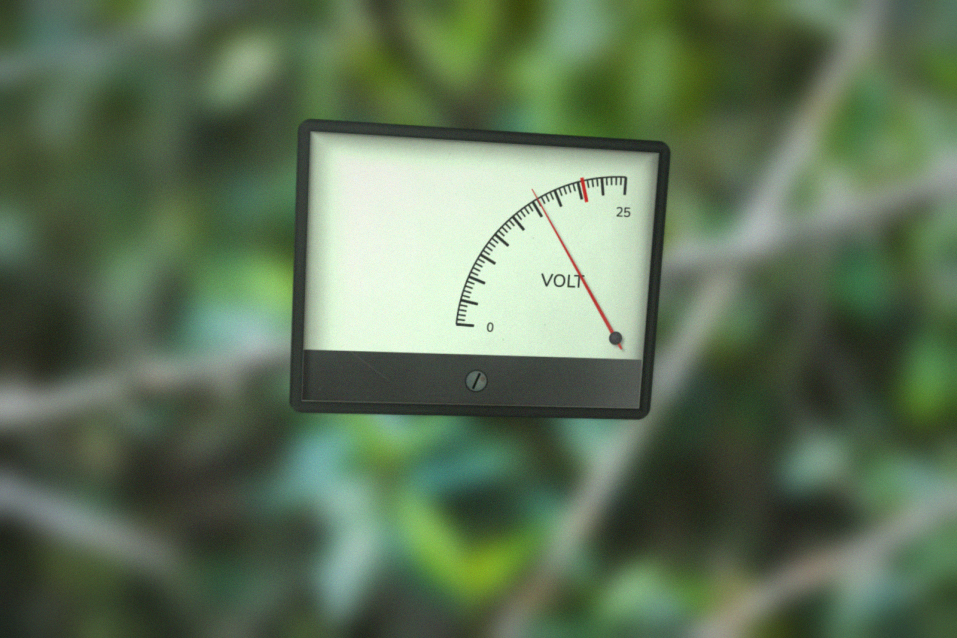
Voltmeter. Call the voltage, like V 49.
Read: V 15.5
